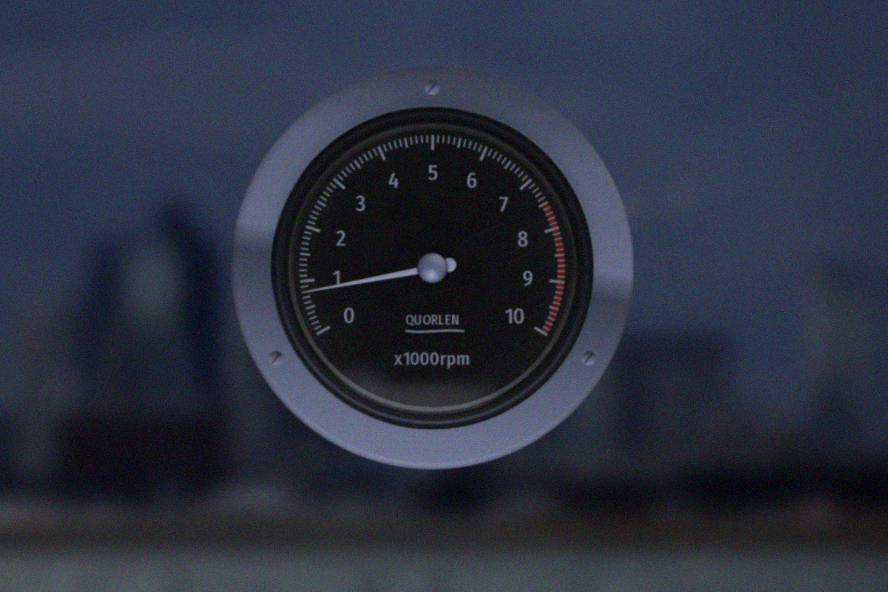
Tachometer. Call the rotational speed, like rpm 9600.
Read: rpm 800
